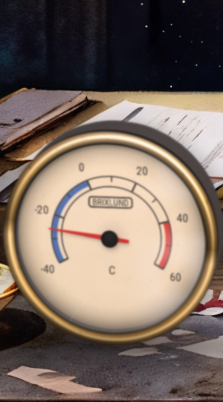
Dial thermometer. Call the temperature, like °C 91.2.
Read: °C -25
